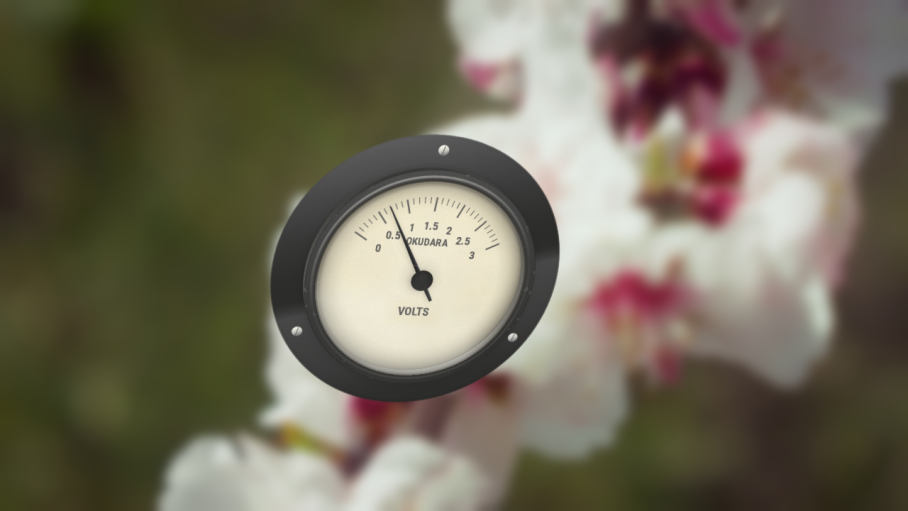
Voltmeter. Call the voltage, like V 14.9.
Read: V 0.7
